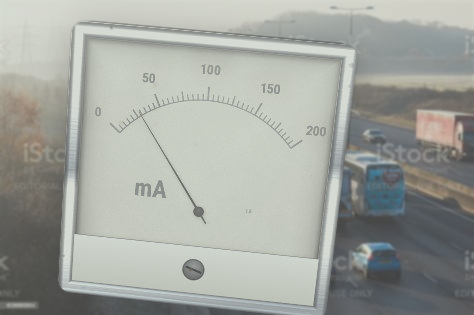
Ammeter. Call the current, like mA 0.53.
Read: mA 30
